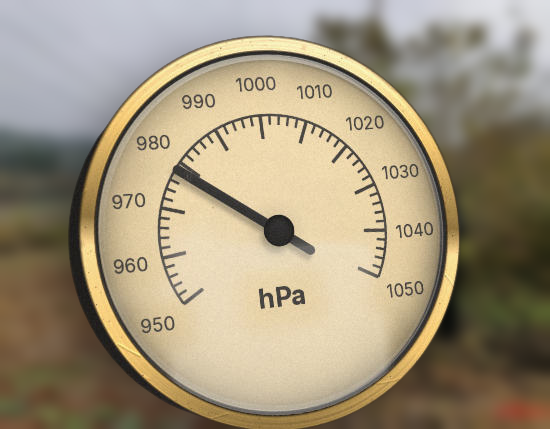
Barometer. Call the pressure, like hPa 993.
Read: hPa 978
